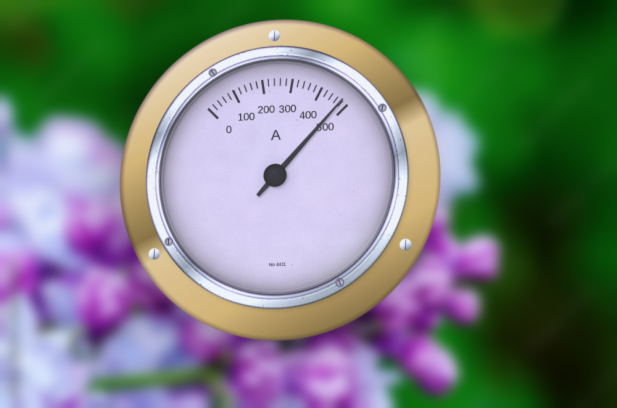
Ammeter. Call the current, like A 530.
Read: A 480
